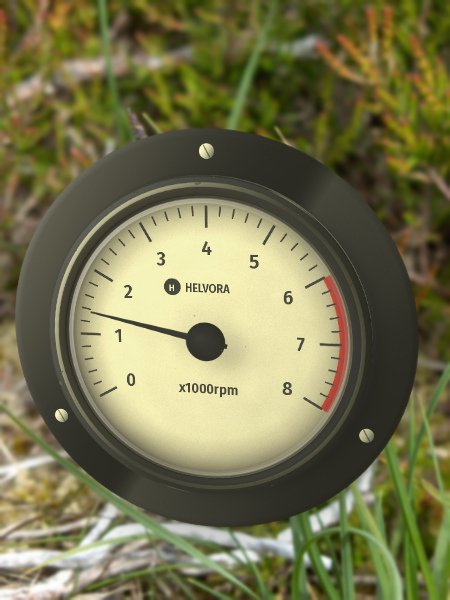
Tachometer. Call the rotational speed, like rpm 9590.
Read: rpm 1400
